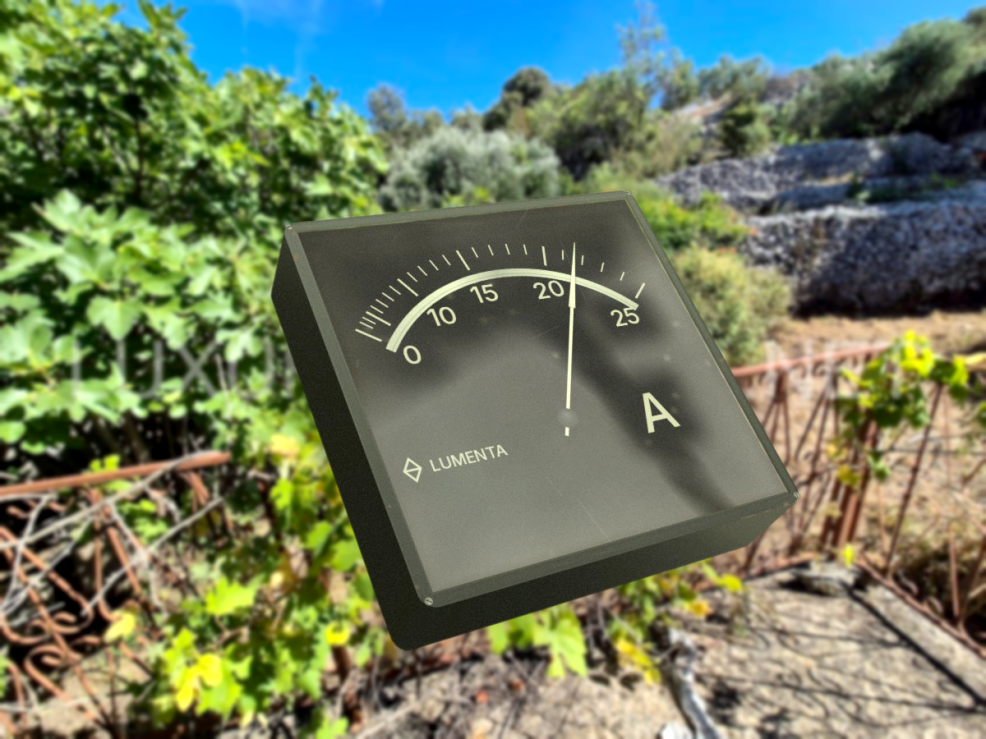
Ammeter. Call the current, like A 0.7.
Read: A 21.5
